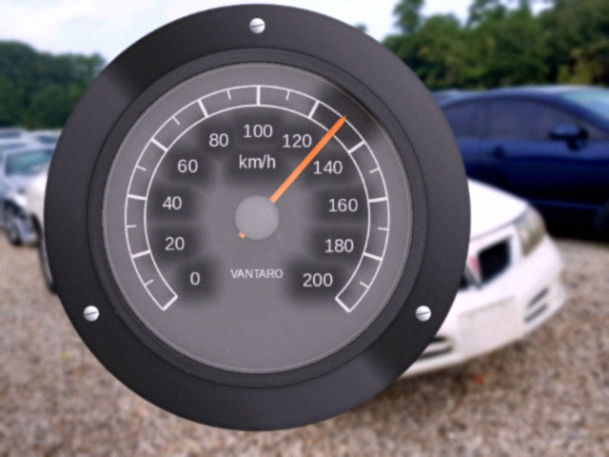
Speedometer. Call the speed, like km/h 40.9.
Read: km/h 130
